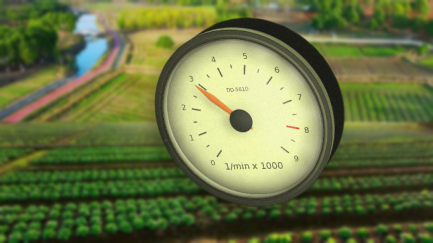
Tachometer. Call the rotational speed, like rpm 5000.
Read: rpm 3000
